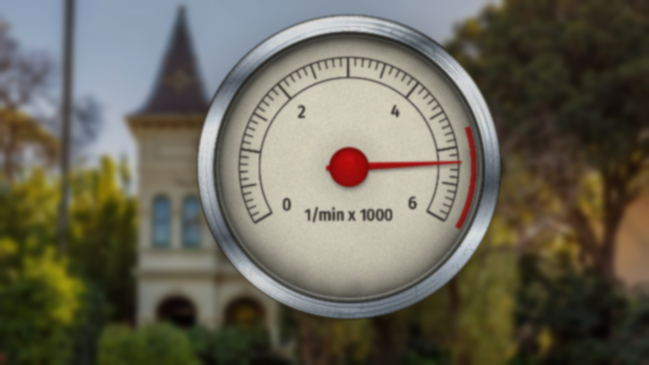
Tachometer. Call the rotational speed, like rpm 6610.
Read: rpm 5200
